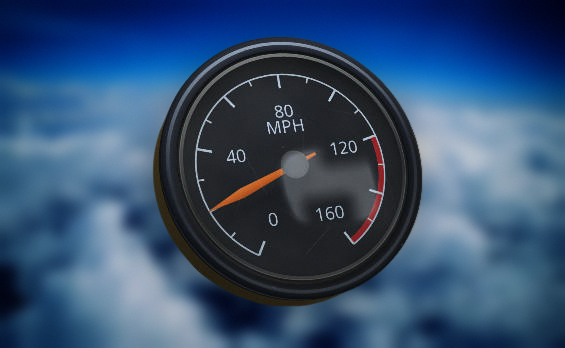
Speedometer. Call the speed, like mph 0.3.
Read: mph 20
